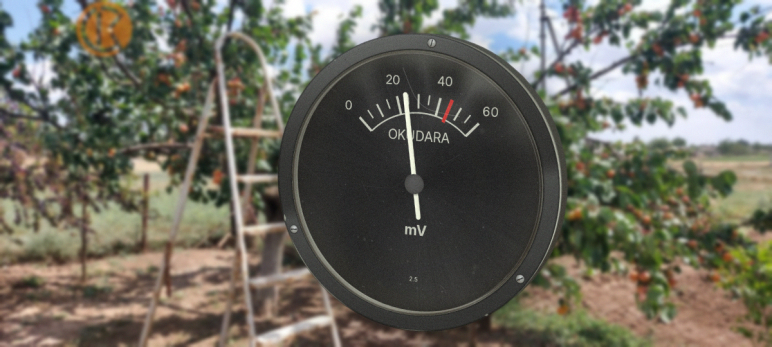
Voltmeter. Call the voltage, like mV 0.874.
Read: mV 25
